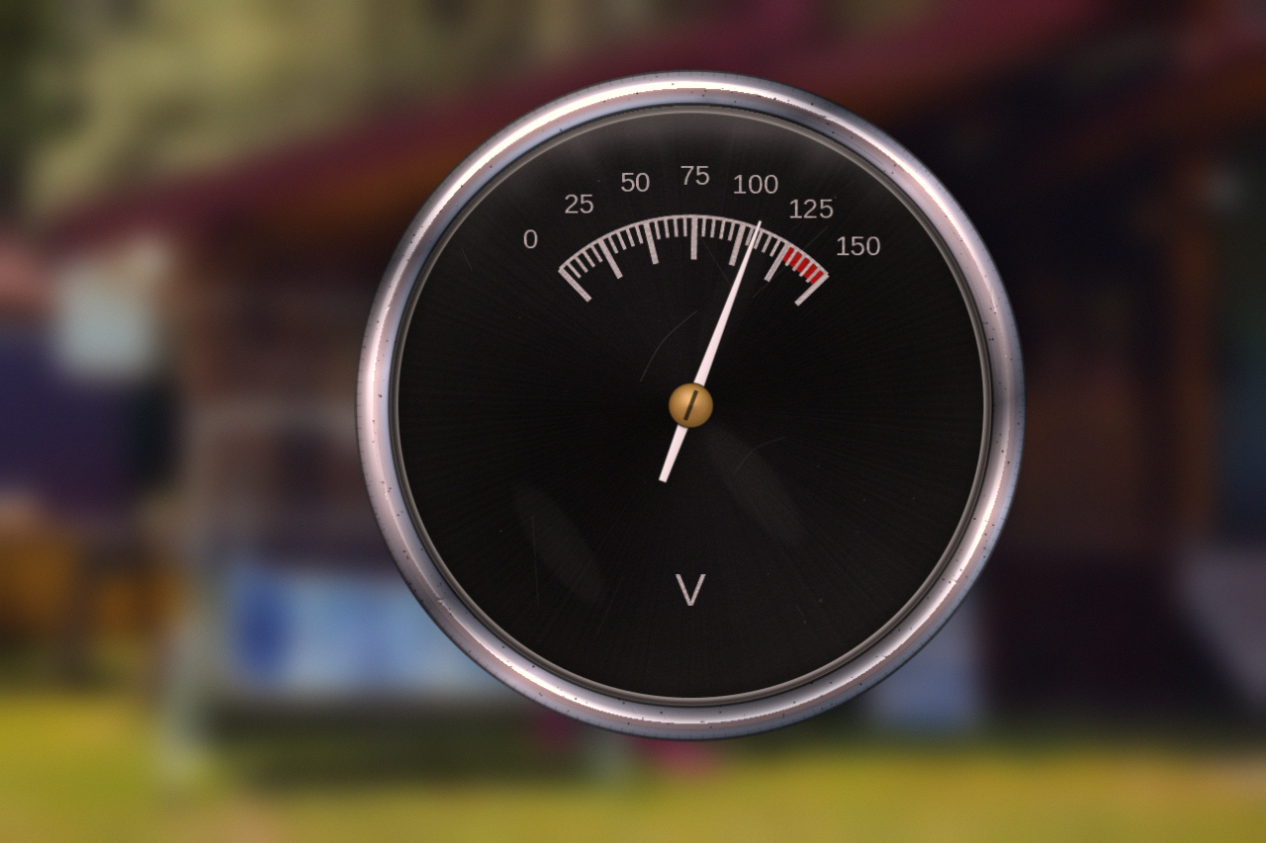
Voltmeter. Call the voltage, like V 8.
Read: V 107.5
